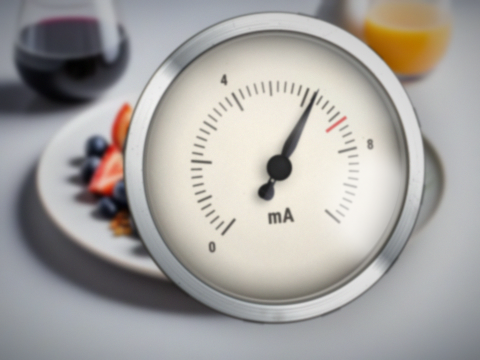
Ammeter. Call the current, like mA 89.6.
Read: mA 6.2
